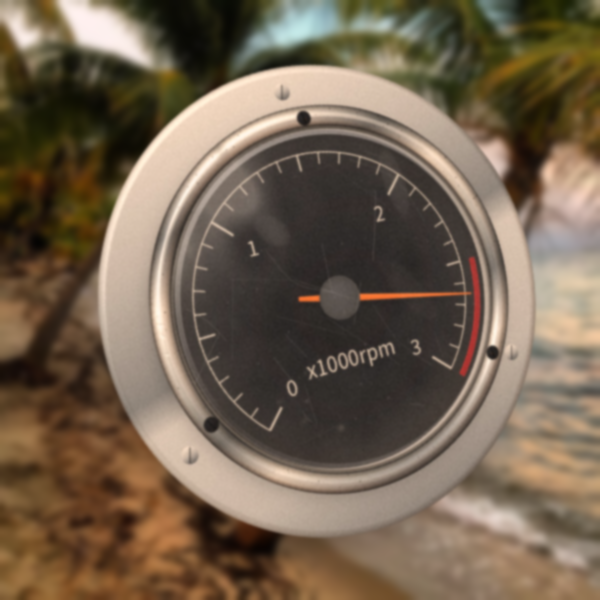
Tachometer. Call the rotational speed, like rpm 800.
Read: rpm 2650
